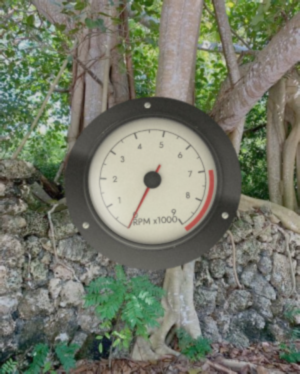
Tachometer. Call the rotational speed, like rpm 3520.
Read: rpm 0
